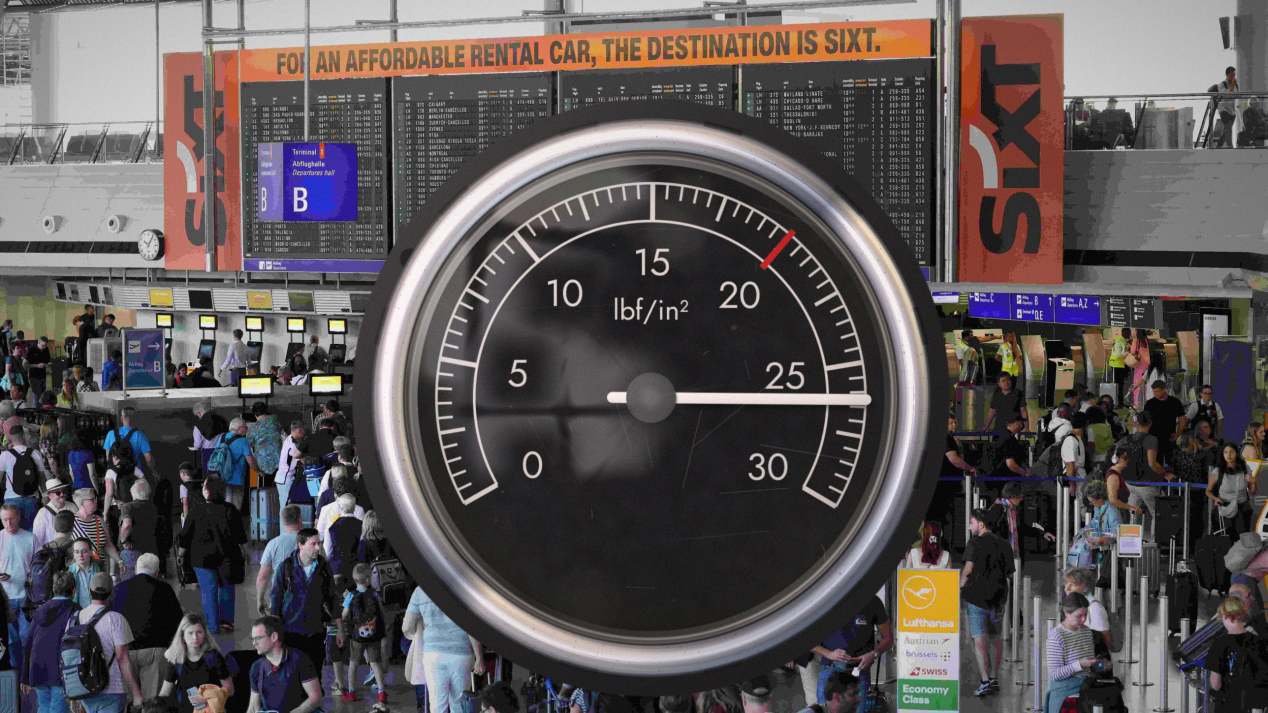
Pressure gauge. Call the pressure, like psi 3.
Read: psi 26.25
